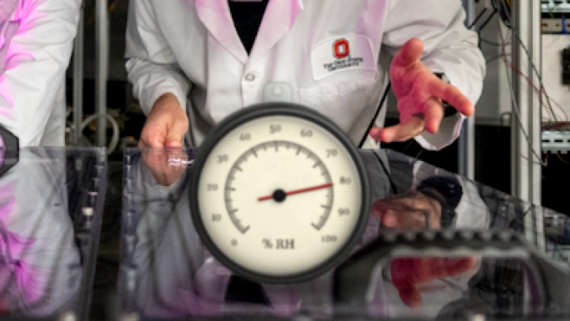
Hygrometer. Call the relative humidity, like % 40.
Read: % 80
